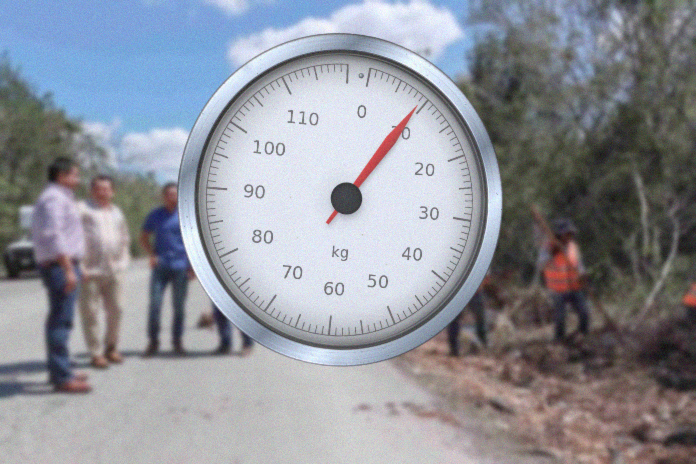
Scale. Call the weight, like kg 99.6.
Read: kg 9
